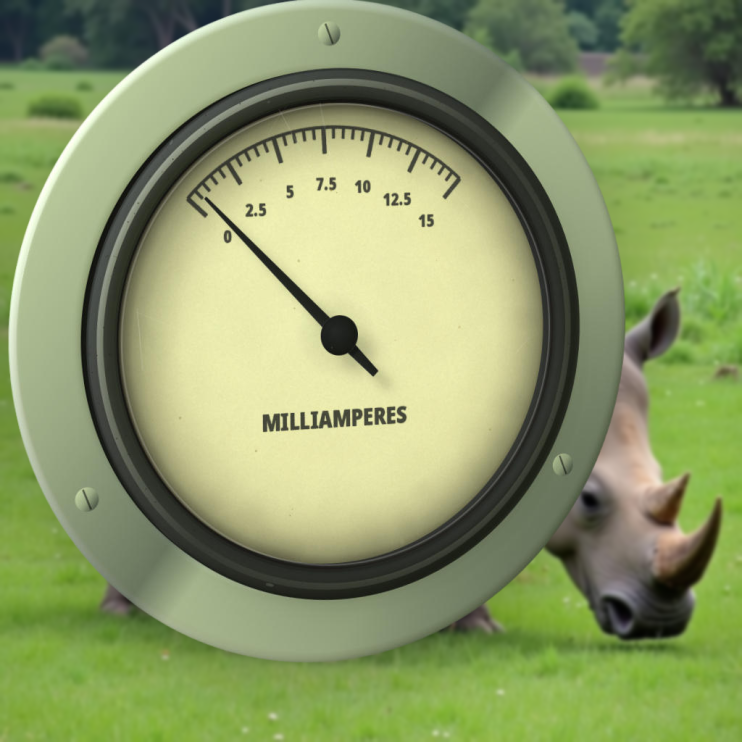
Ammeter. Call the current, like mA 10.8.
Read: mA 0.5
